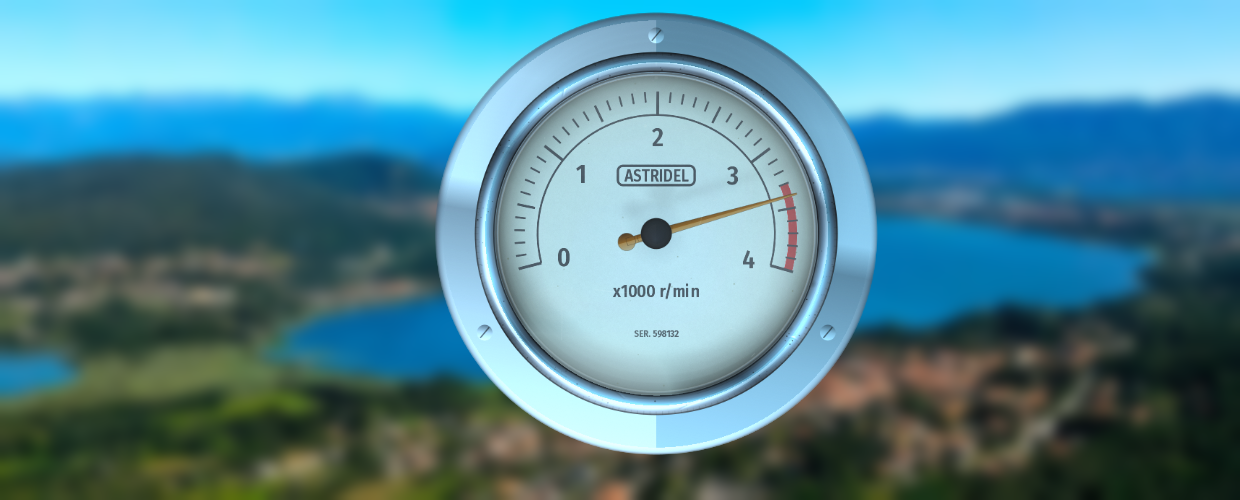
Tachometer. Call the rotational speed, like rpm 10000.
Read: rpm 3400
